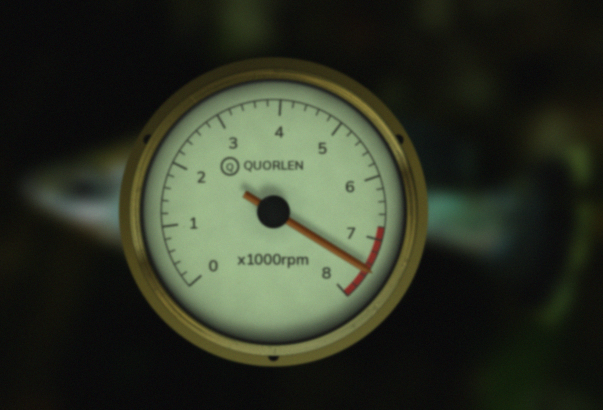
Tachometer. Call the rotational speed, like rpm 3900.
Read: rpm 7500
